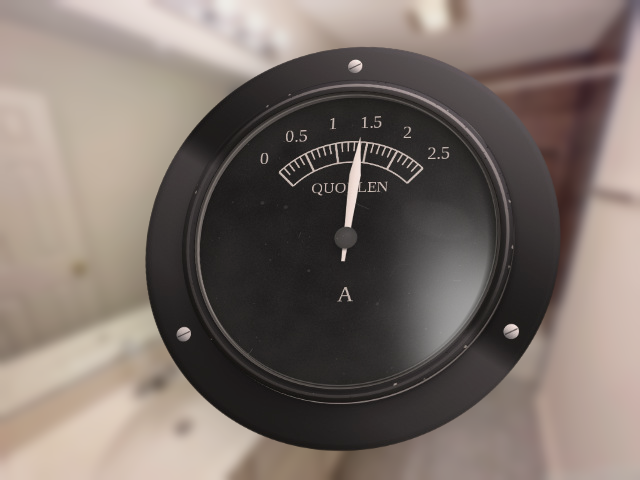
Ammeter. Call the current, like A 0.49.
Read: A 1.4
